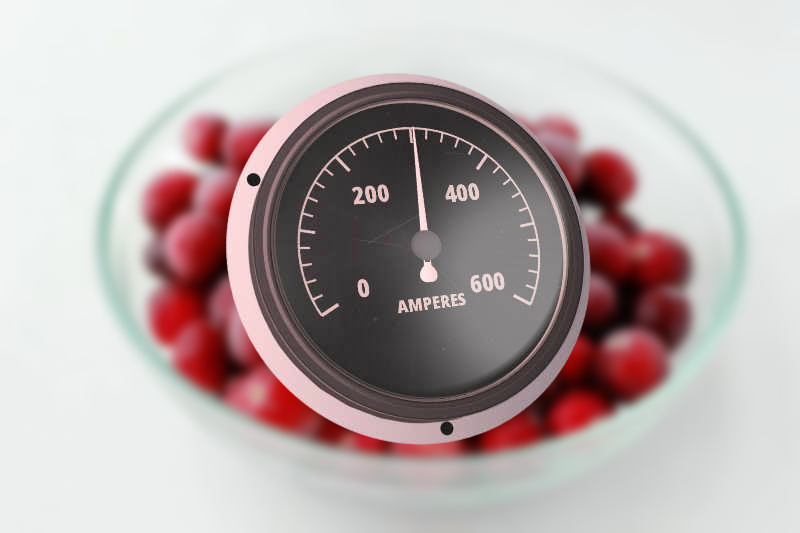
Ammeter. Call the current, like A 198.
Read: A 300
